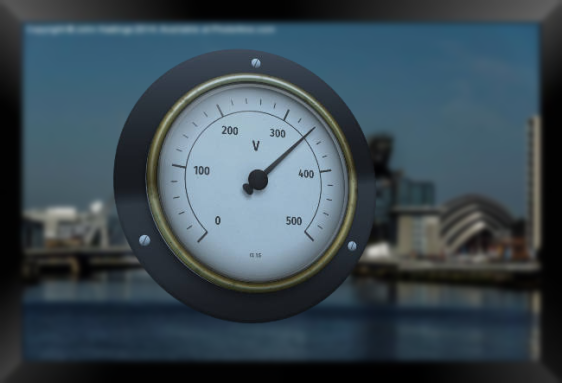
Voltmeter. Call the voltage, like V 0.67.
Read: V 340
